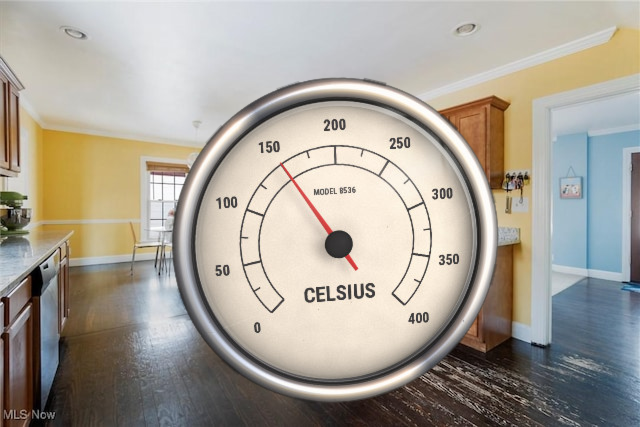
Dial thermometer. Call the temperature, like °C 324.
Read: °C 150
